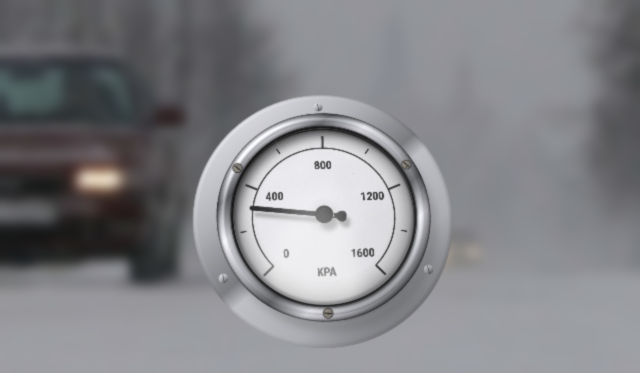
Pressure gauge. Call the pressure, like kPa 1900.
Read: kPa 300
